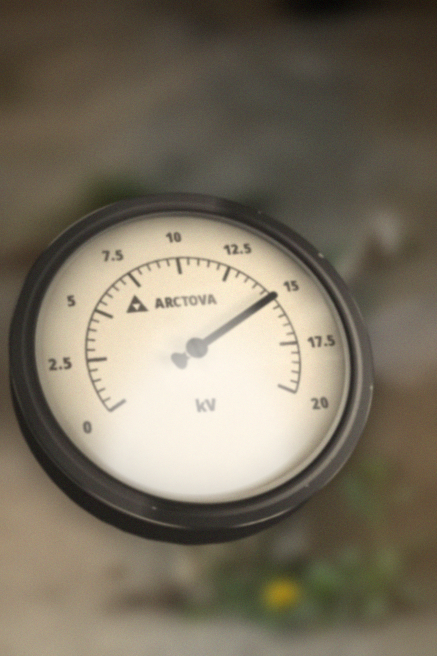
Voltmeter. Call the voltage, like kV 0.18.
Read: kV 15
